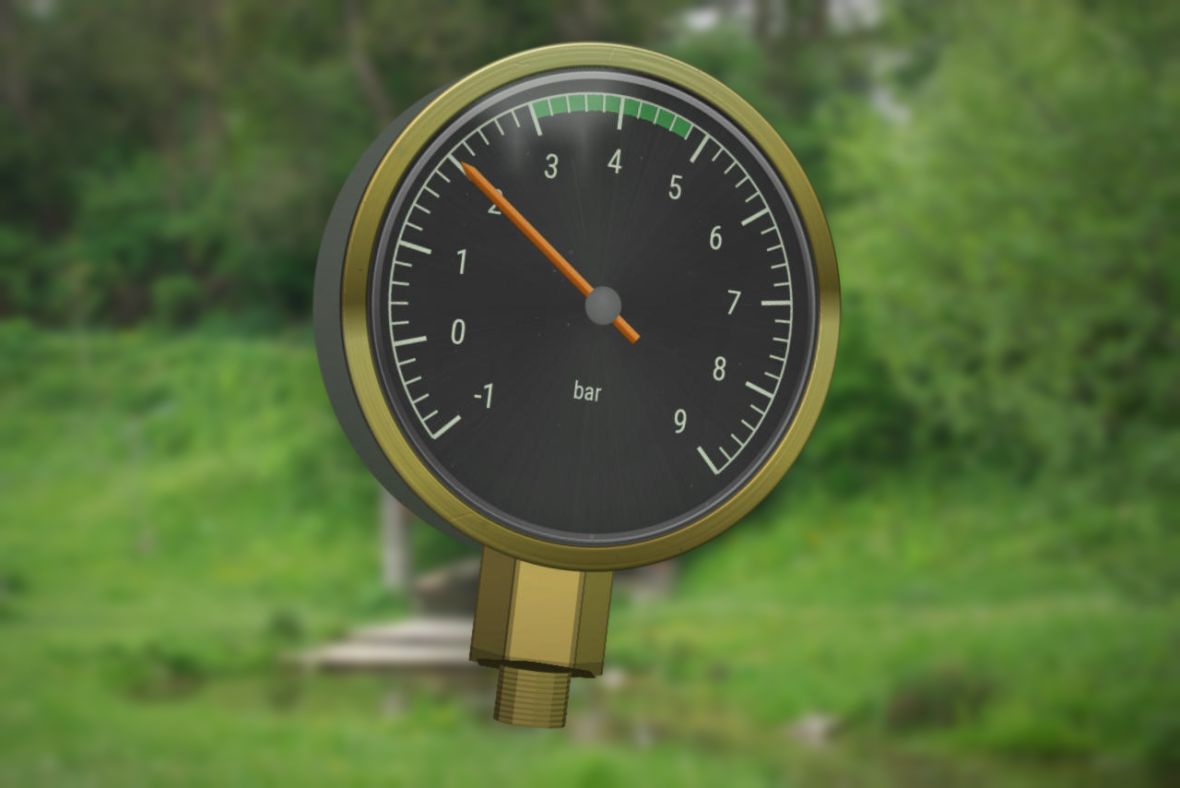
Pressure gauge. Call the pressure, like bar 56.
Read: bar 2
